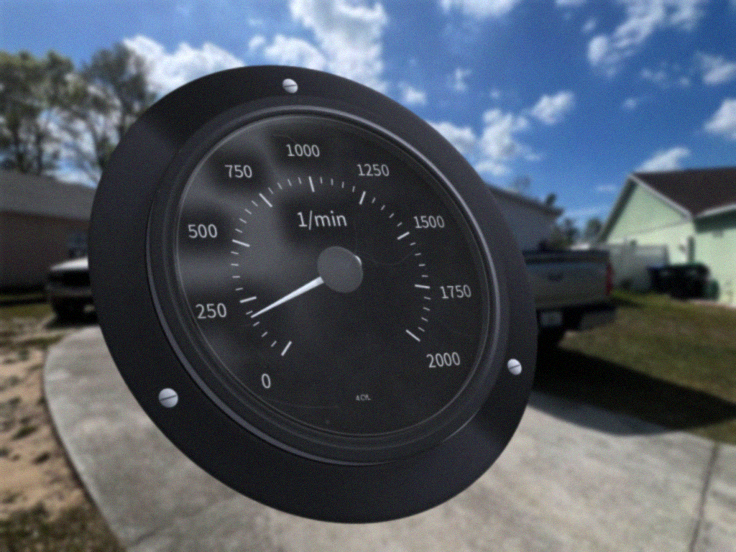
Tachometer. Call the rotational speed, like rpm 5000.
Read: rpm 175
